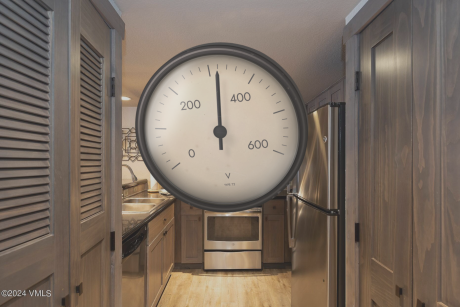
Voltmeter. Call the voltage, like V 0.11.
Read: V 320
